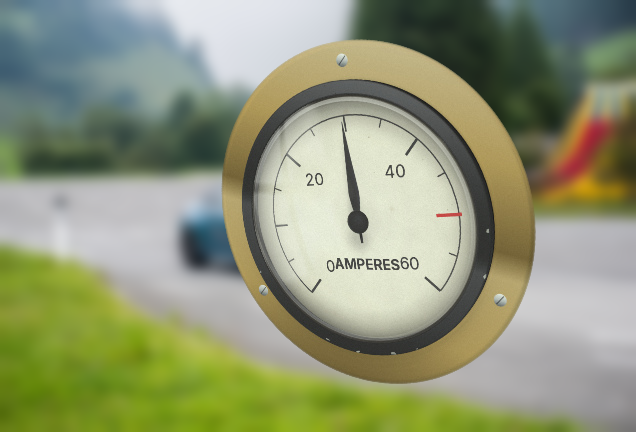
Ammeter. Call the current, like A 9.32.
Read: A 30
